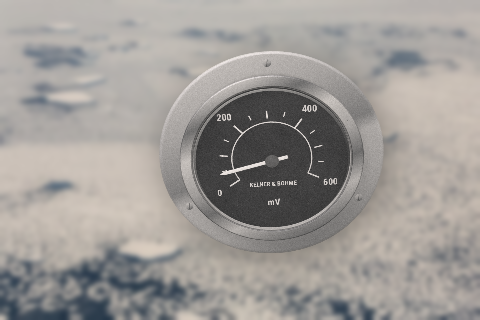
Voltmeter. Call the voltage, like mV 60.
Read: mV 50
